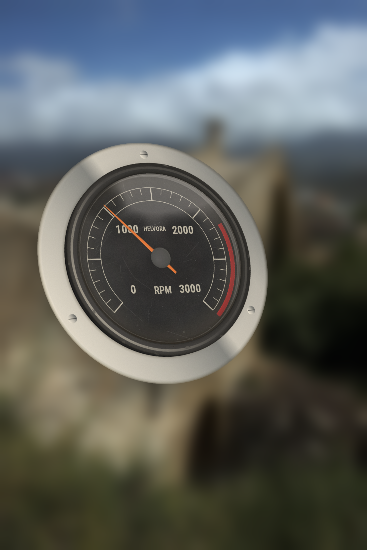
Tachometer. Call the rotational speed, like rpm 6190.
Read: rpm 1000
